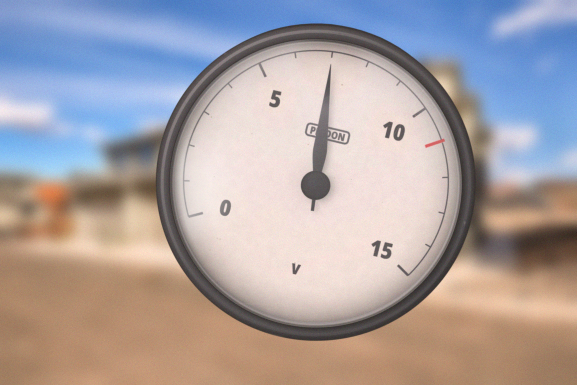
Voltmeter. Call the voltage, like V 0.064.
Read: V 7
